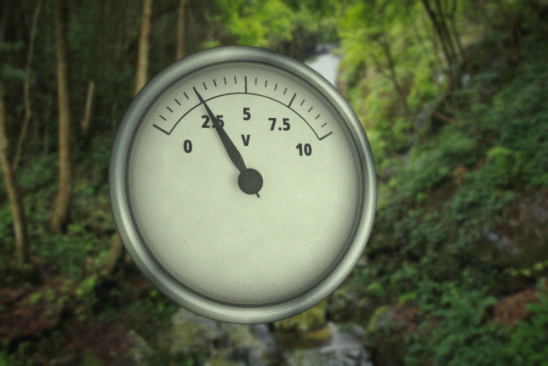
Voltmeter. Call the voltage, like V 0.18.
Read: V 2.5
